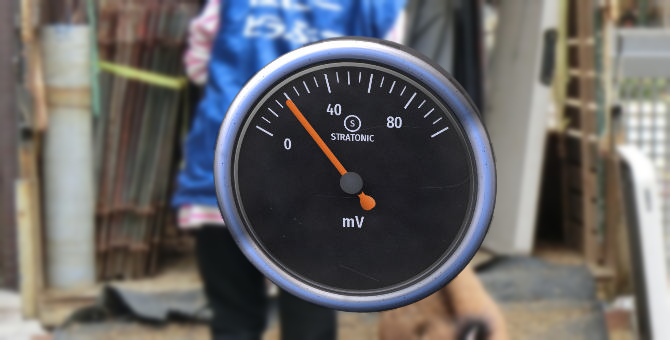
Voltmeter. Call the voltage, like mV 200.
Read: mV 20
